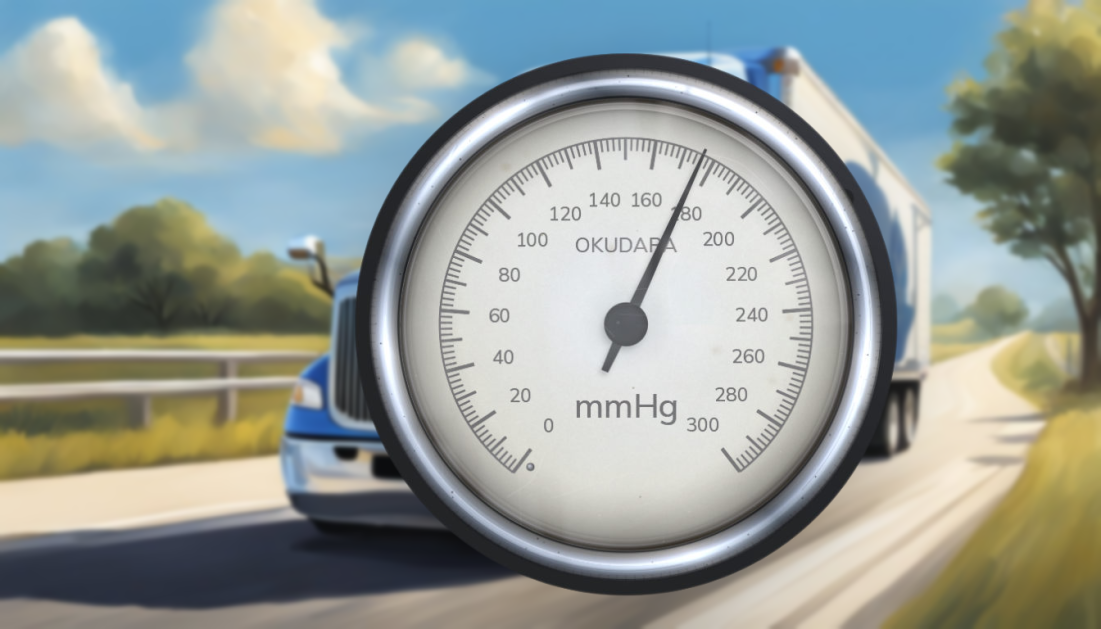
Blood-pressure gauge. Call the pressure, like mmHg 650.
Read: mmHg 176
